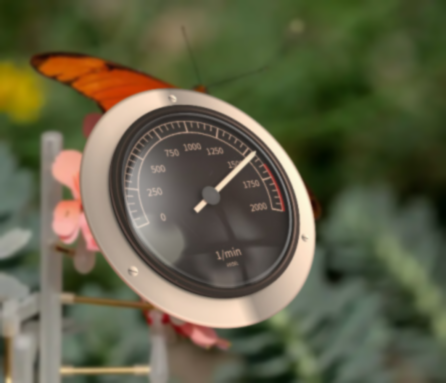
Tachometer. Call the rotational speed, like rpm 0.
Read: rpm 1550
